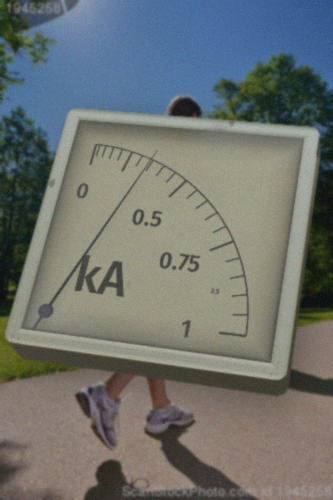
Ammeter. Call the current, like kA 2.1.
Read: kA 0.35
